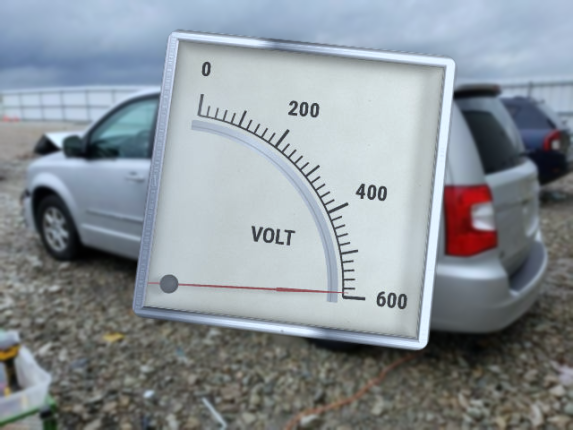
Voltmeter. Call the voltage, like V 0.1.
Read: V 590
